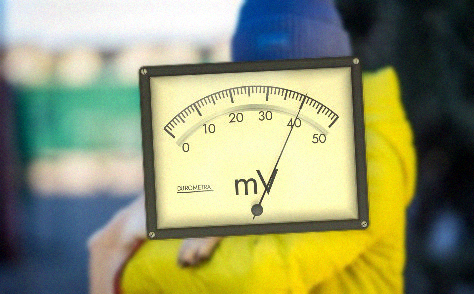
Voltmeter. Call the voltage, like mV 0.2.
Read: mV 40
